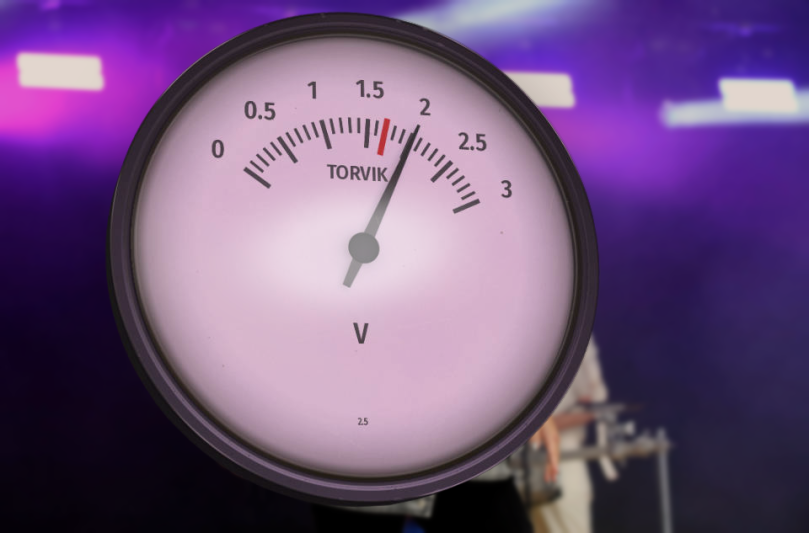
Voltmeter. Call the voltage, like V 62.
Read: V 2
